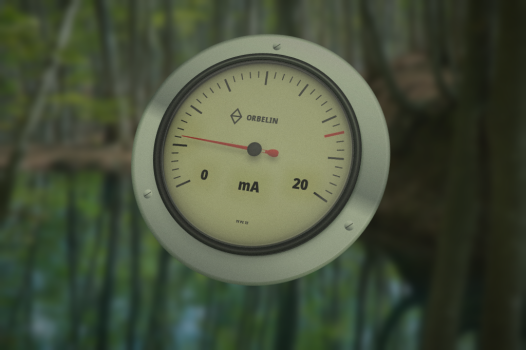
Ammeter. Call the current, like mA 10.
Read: mA 3
